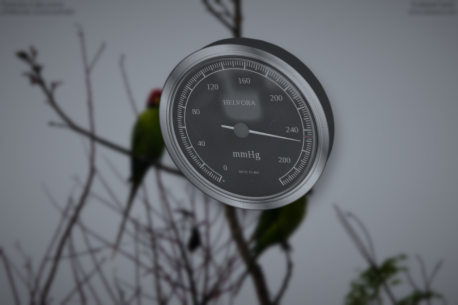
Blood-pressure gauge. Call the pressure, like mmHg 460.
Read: mmHg 250
